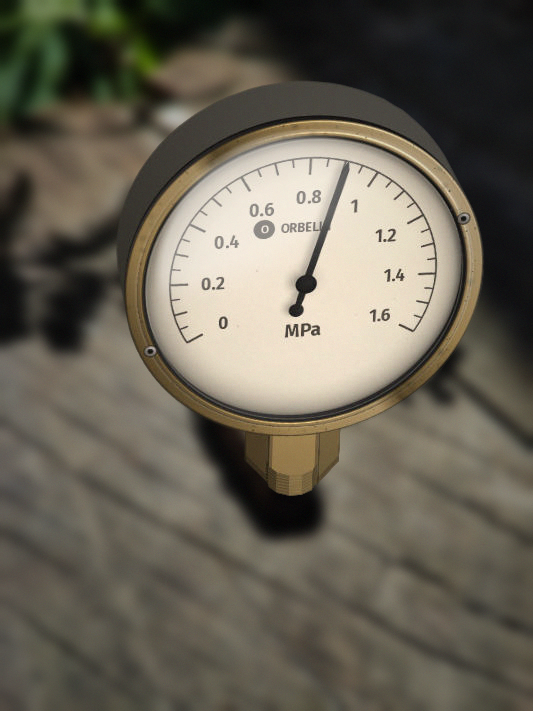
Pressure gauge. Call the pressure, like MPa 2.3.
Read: MPa 0.9
